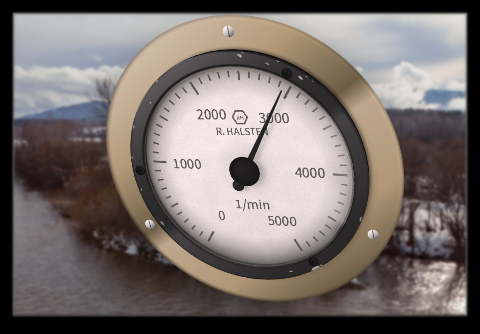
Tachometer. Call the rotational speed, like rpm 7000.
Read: rpm 2950
